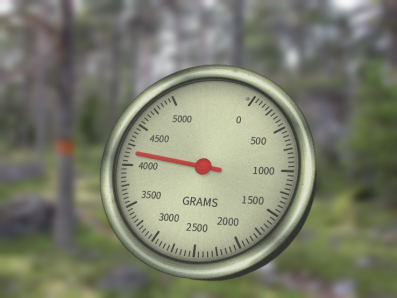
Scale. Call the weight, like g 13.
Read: g 4150
